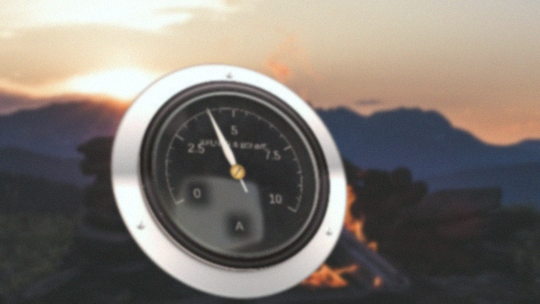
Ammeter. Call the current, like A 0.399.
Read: A 4
